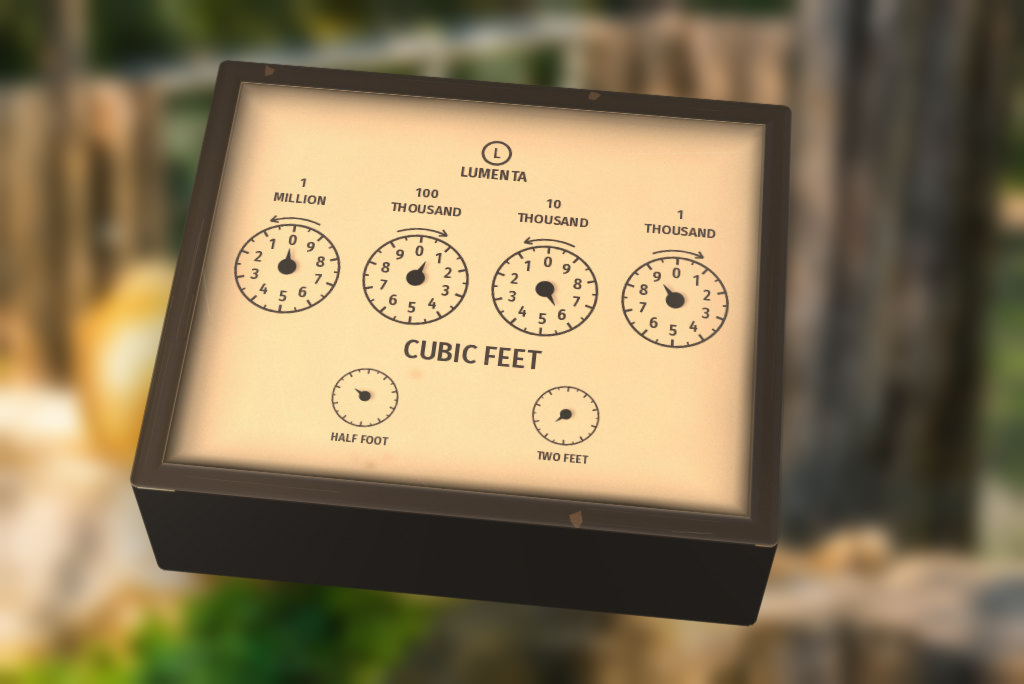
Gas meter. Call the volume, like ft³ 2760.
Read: ft³ 5900
